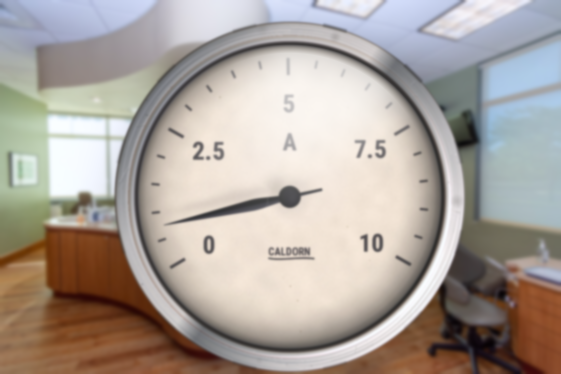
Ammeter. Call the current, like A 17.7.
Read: A 0.75
